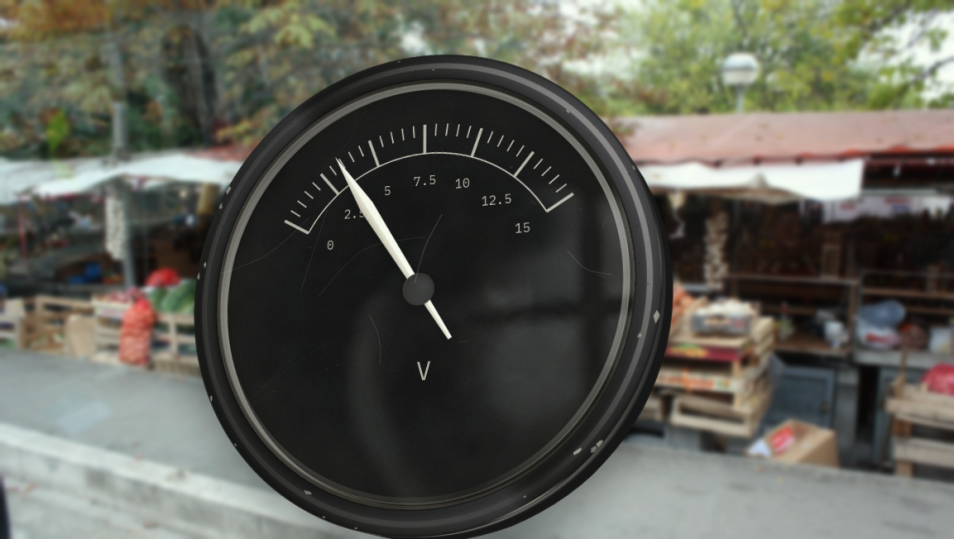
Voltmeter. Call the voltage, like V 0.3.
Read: V 3.5
